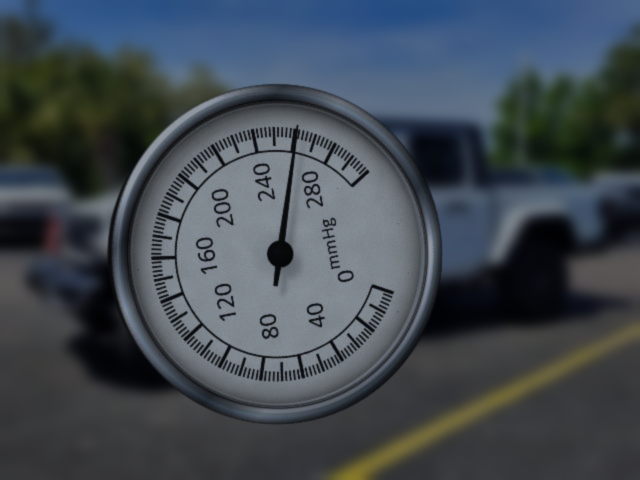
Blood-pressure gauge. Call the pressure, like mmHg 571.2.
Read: mmHg 260
